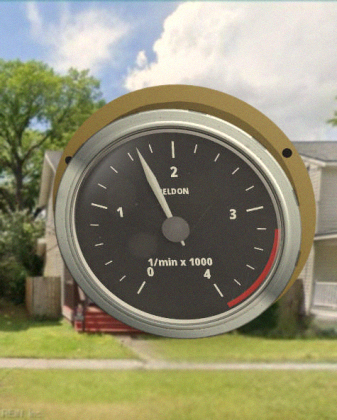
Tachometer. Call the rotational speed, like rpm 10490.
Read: rpm 1700
